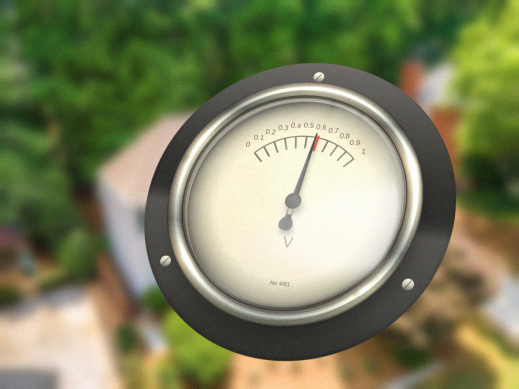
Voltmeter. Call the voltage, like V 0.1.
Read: V 0.6
